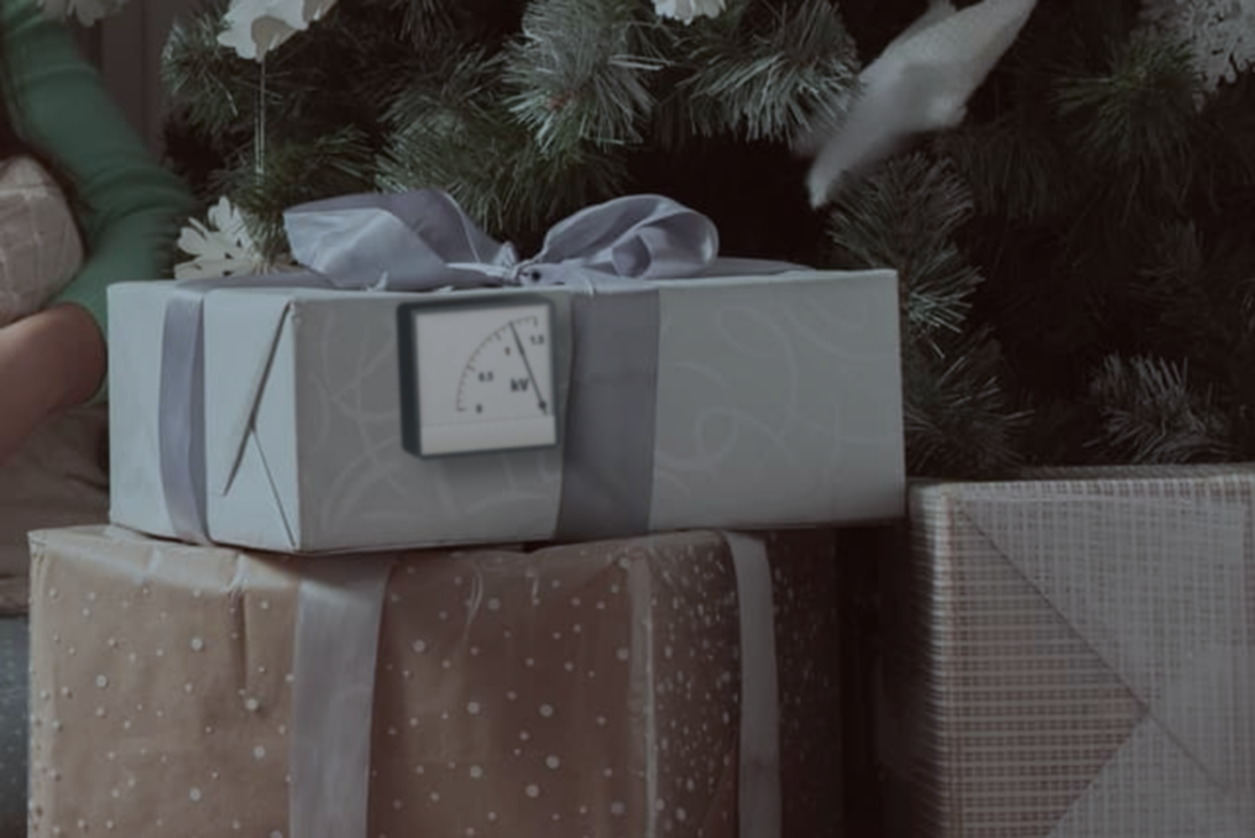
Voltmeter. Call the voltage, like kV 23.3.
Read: kV 1.2
